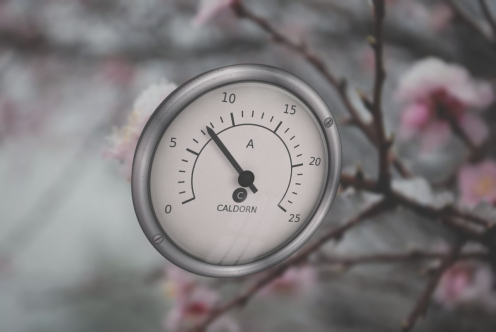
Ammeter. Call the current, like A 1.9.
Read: A 7.5
